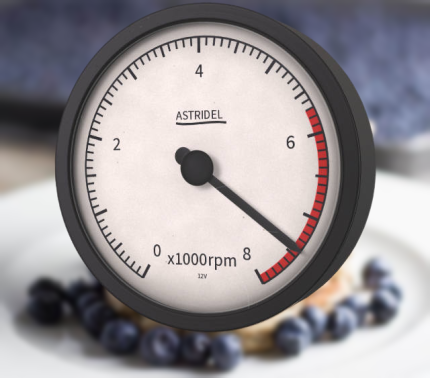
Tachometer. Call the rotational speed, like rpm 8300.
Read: rpm 7400
